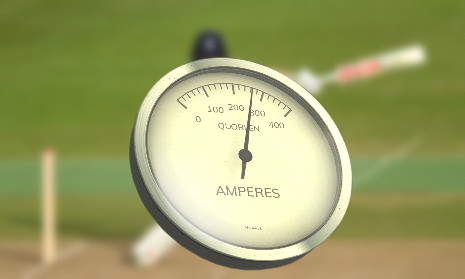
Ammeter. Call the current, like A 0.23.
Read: A 260
